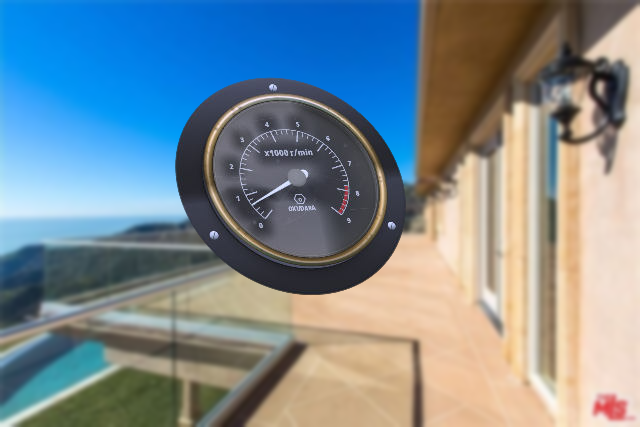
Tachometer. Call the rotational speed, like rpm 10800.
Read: rpm 600
